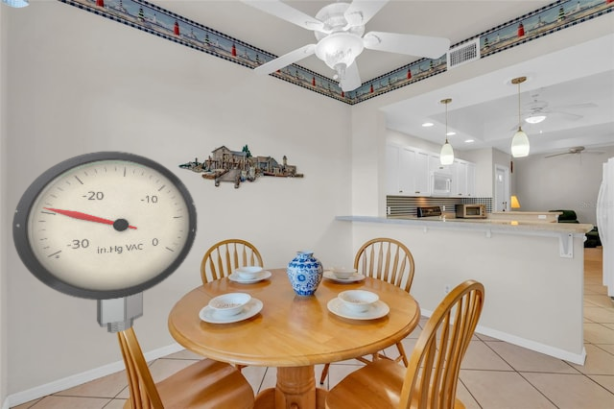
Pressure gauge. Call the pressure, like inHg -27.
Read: inHg -24.5
